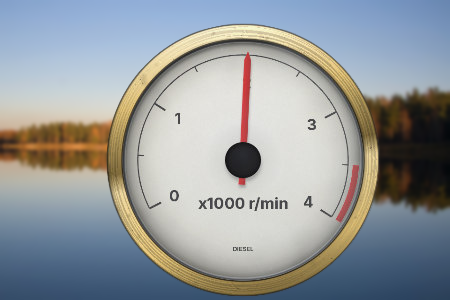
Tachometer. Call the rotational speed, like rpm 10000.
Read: rpm 2000
